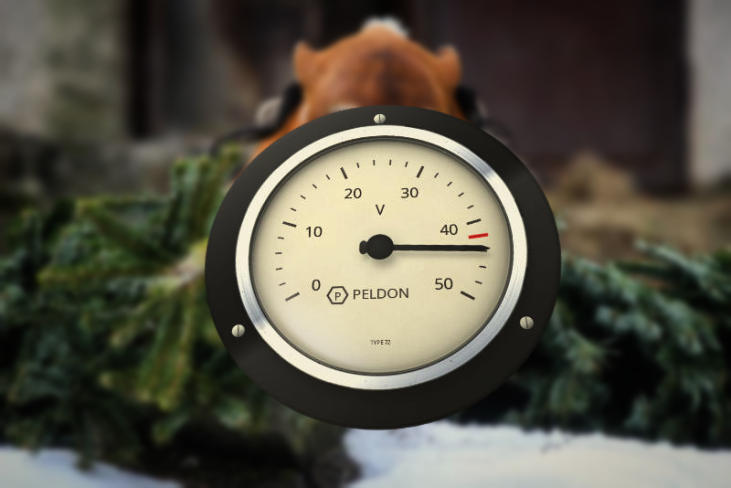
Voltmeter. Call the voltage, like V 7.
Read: V 44
